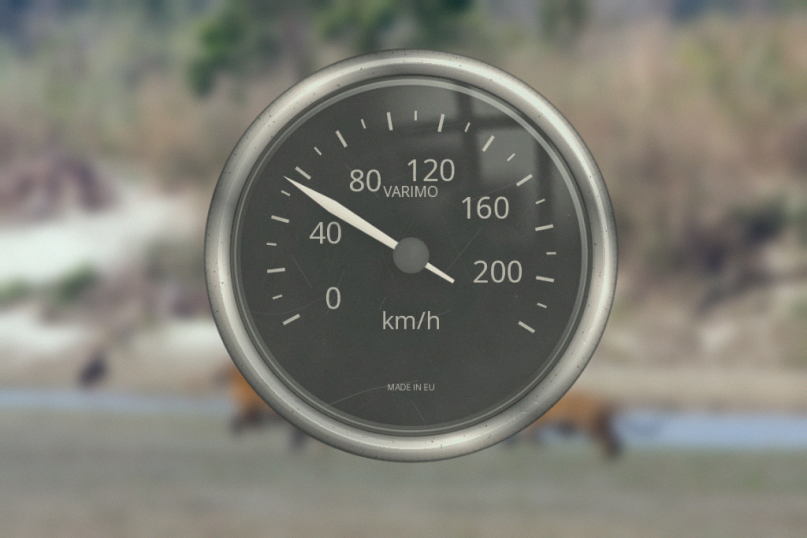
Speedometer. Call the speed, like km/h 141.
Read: km/h 55
